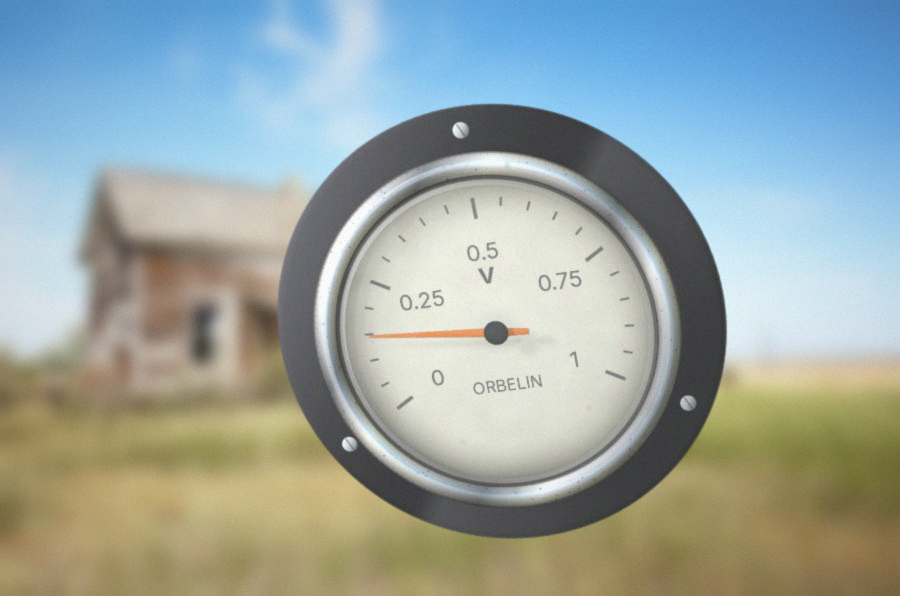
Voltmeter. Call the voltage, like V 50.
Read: V 0.15
